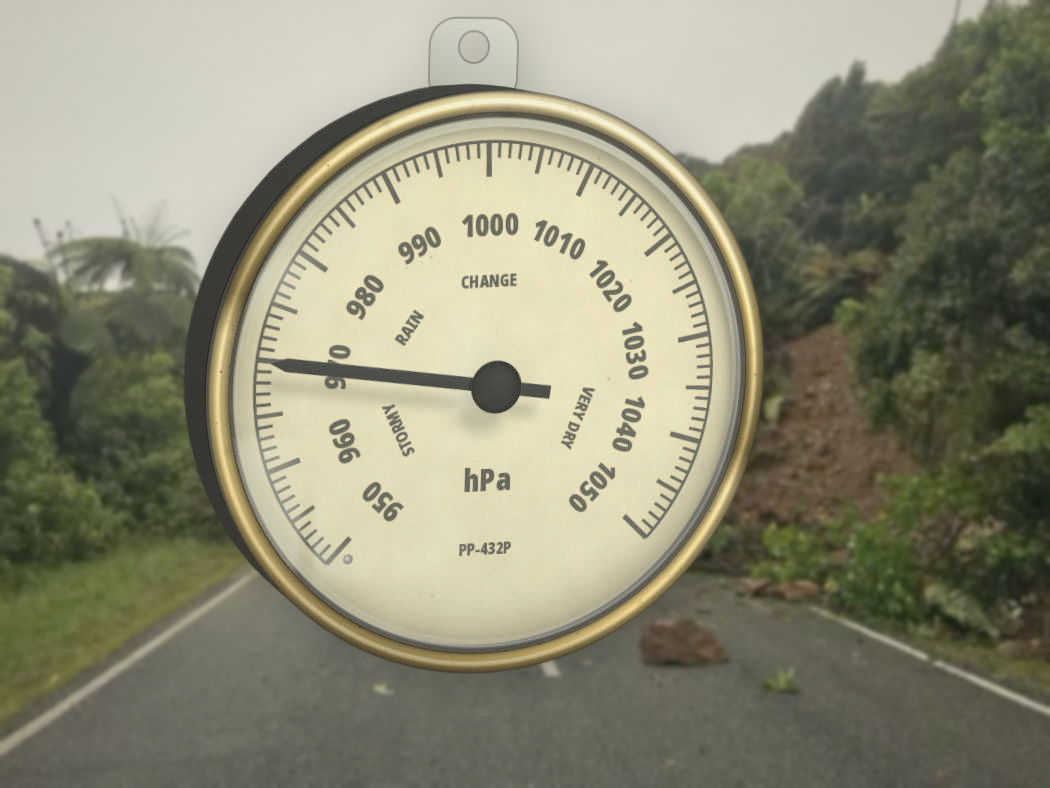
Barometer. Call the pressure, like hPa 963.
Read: hPa 970
